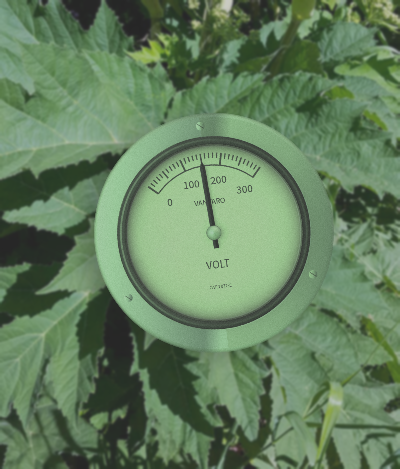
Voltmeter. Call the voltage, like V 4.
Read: V 150
